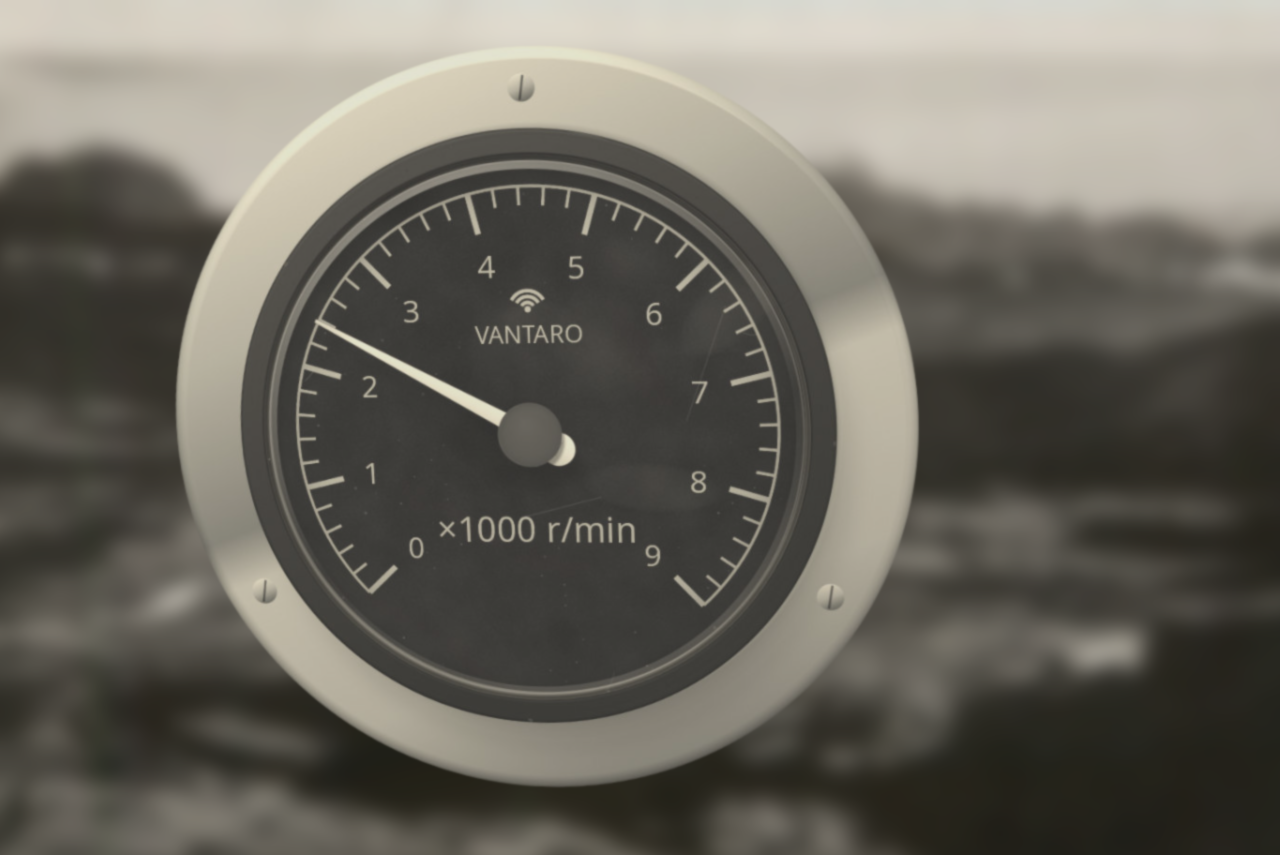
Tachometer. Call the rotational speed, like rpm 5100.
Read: rpm 2400
